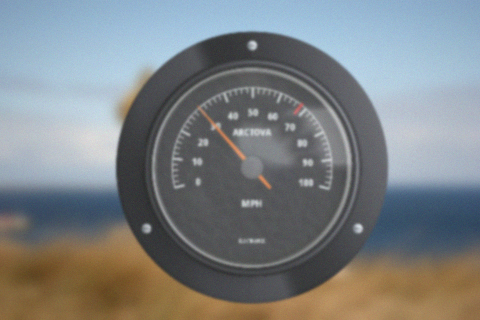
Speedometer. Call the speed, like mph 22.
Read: mph 30
